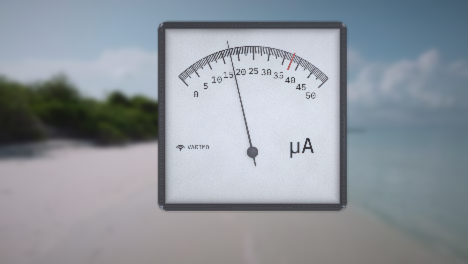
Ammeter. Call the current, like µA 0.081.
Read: µA 17.5
